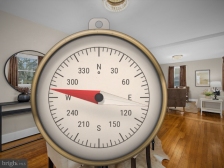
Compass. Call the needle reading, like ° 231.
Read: ° 280
